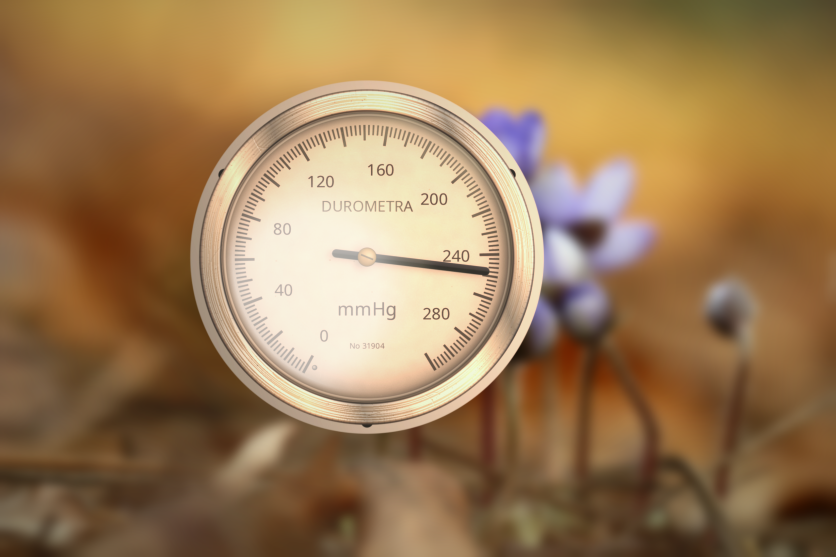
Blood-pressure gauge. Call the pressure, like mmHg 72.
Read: mmHg 248
